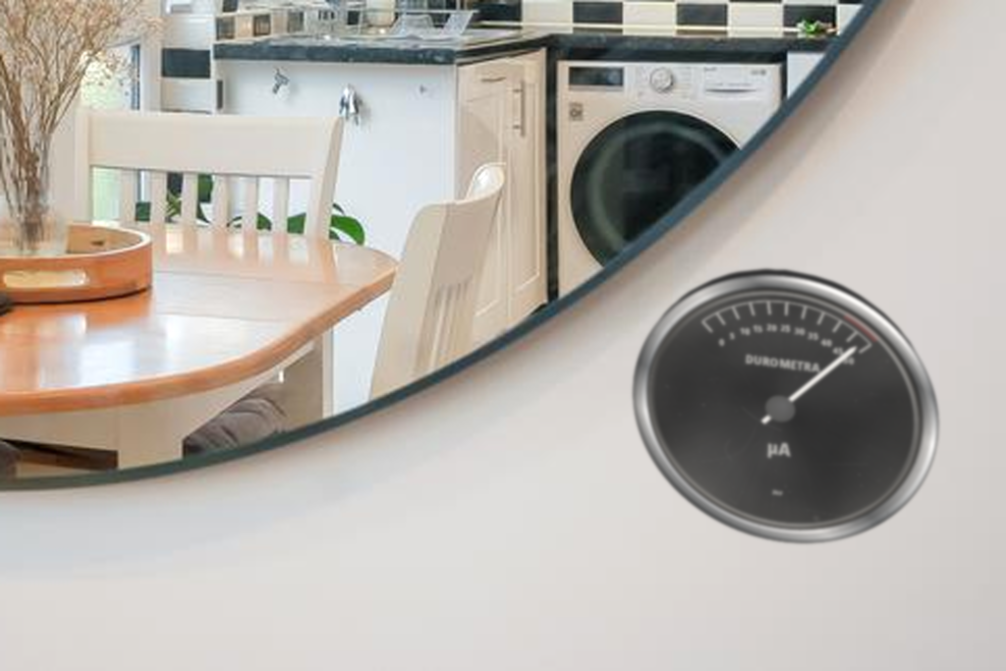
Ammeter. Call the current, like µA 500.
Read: µA 47.5
